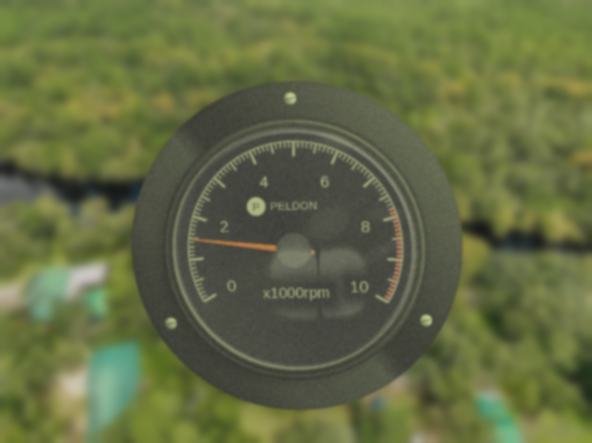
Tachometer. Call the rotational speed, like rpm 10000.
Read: rpm 1500
